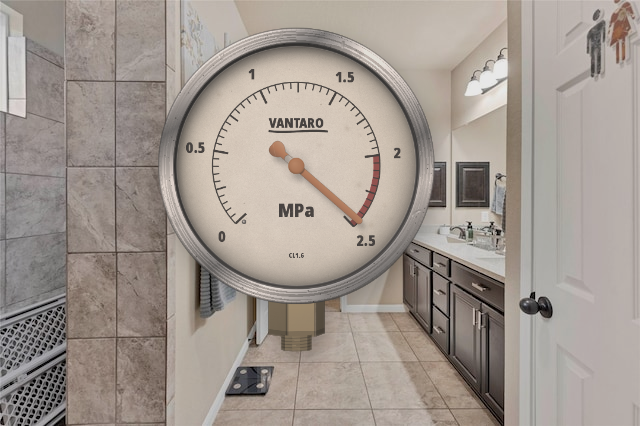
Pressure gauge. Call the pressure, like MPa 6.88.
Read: MPa 2.45
